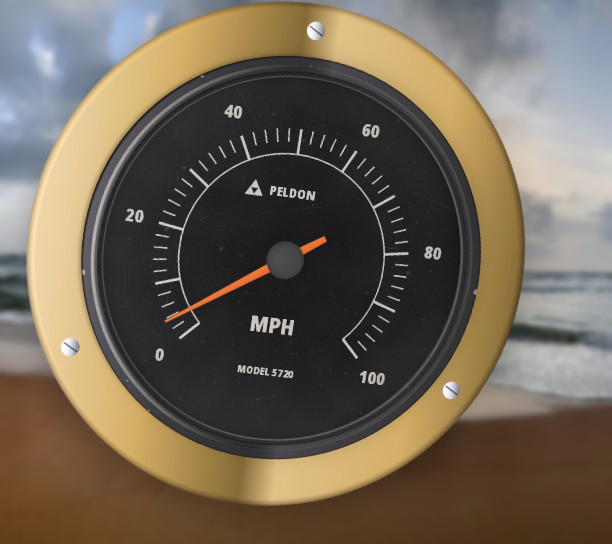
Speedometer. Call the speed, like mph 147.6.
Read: mph 4
